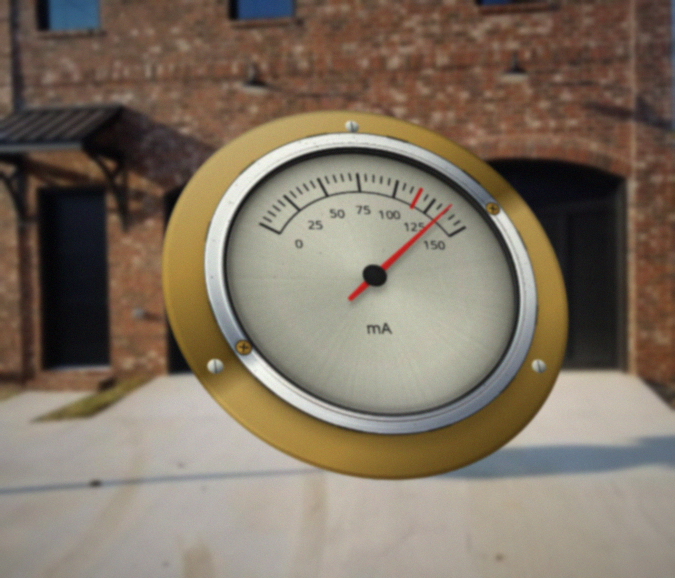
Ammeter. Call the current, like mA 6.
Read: mA 135
